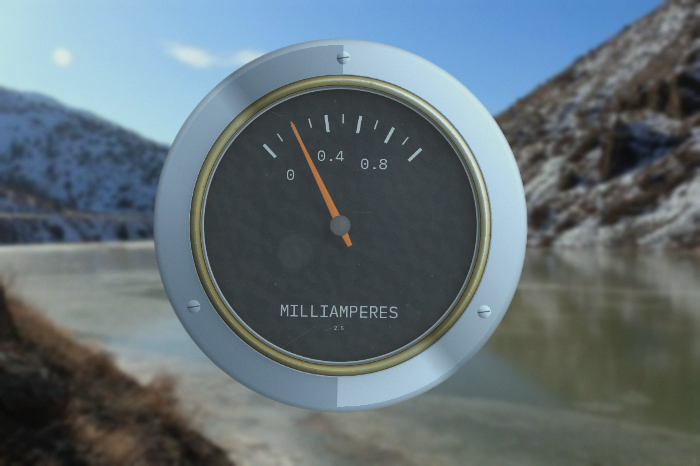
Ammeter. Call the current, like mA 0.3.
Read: mA 0.2
